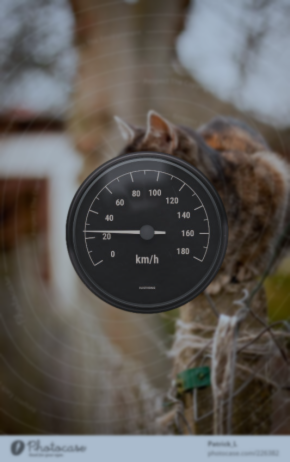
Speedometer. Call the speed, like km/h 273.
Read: km/h 25
